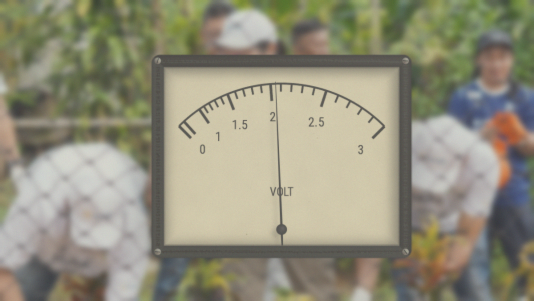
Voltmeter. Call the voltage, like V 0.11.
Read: V 2.05
